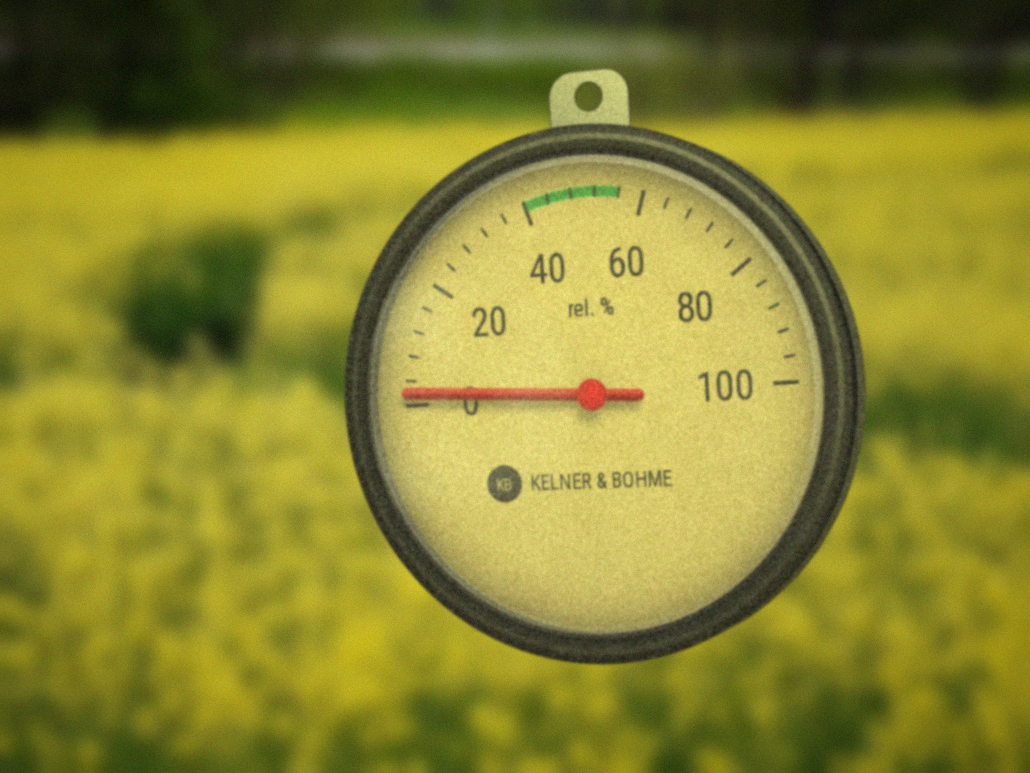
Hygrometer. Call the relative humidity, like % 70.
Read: % 2
